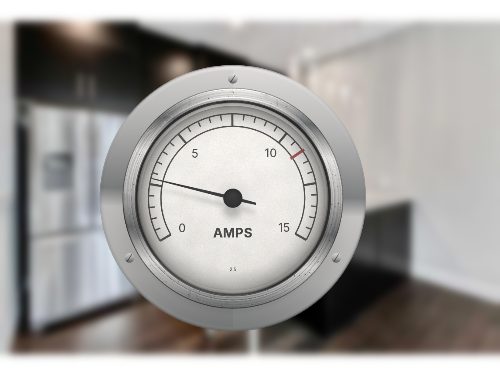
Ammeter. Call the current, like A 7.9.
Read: A 2.75
